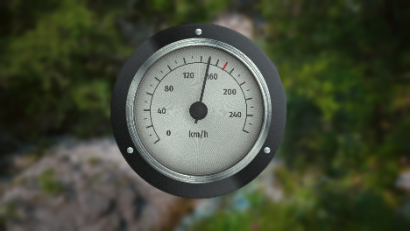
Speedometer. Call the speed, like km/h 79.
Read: km/h 150
